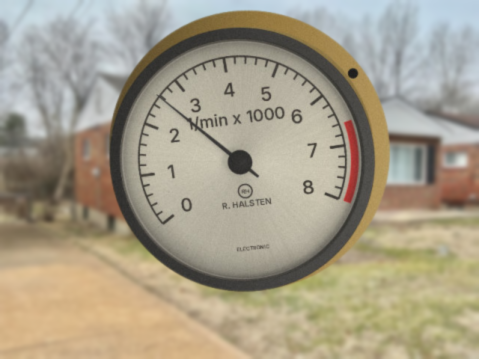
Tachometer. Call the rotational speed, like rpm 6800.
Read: rpm 2600
